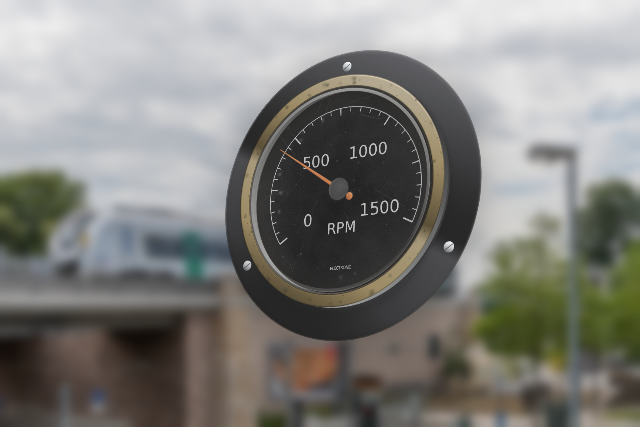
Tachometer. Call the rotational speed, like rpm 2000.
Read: rpm 425
